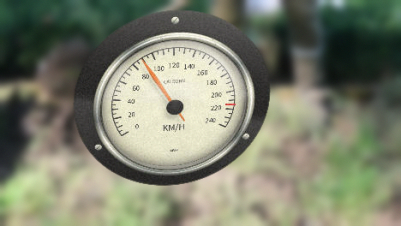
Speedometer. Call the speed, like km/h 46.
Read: km/h 90
